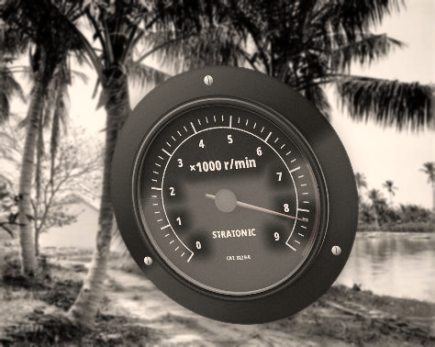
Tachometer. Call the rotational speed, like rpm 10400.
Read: rpm 8200
